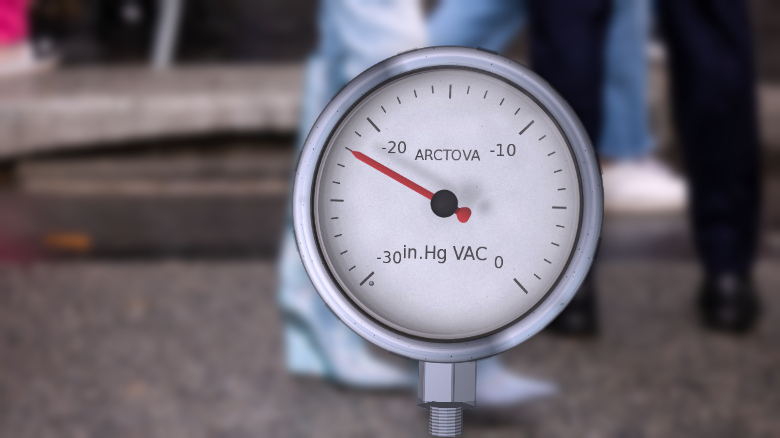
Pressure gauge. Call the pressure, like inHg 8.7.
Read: inHg -22
